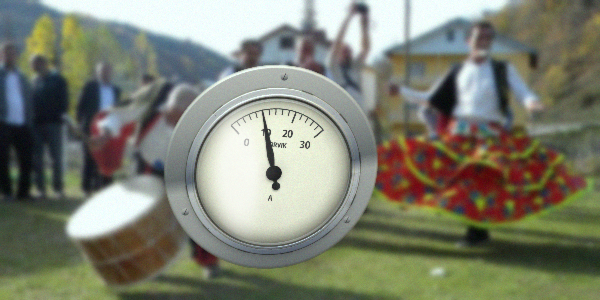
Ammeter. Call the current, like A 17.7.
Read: A 10
